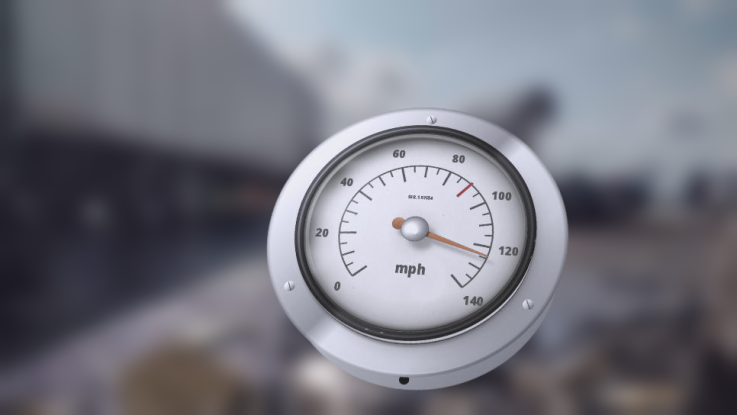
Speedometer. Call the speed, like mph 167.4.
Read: mph 125
